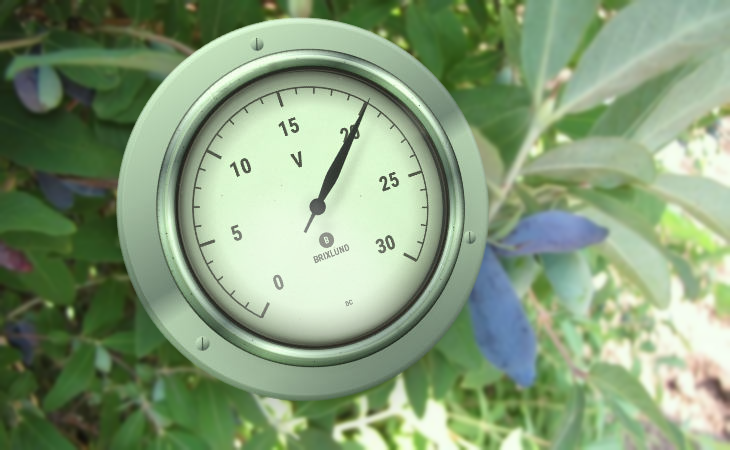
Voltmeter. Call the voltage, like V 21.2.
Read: V 20
